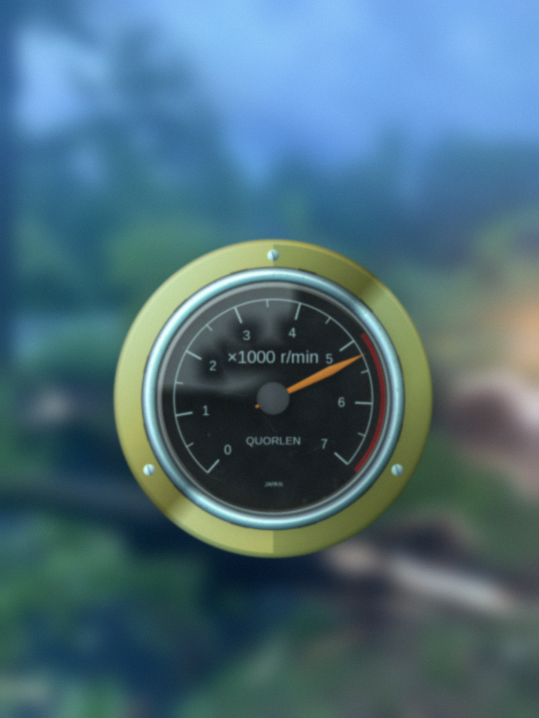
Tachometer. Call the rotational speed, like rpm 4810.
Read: rpm 5250
